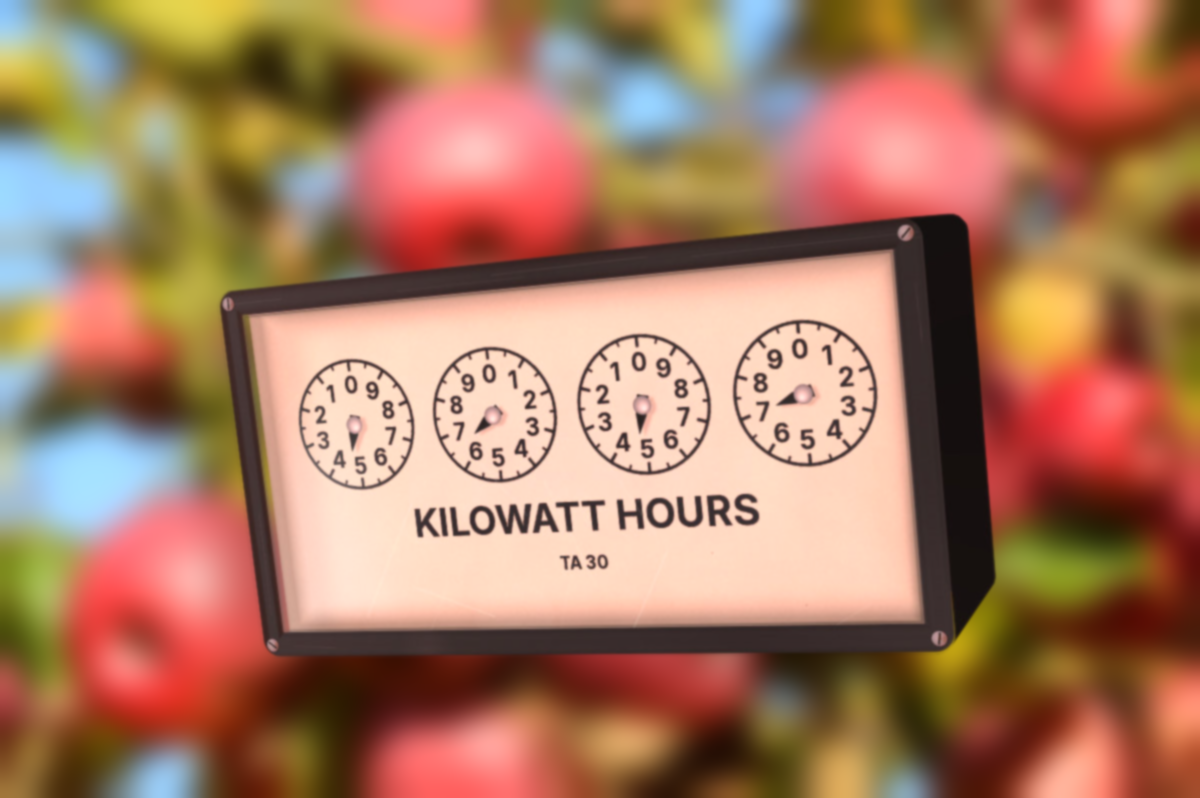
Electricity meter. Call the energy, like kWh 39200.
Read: kWh 4647
